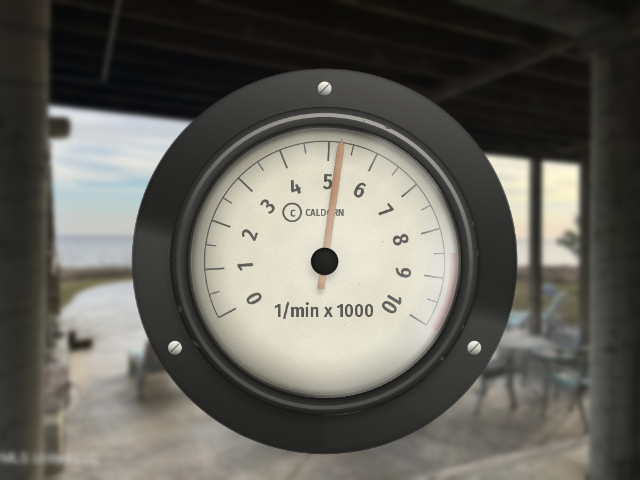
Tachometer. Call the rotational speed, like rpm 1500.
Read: rpm 5250
